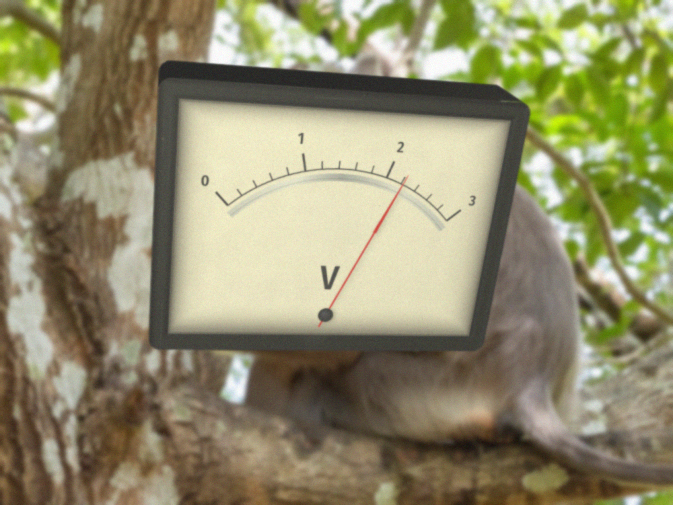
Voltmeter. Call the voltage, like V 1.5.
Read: V 2.2
